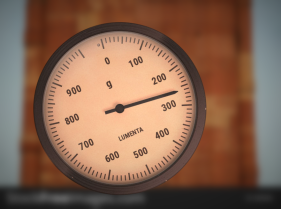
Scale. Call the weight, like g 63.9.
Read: g 260
